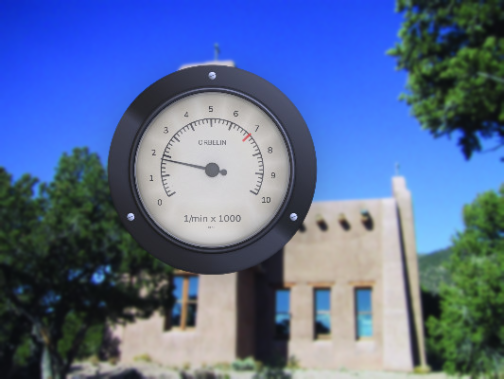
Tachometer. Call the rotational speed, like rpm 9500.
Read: rpm 1800
